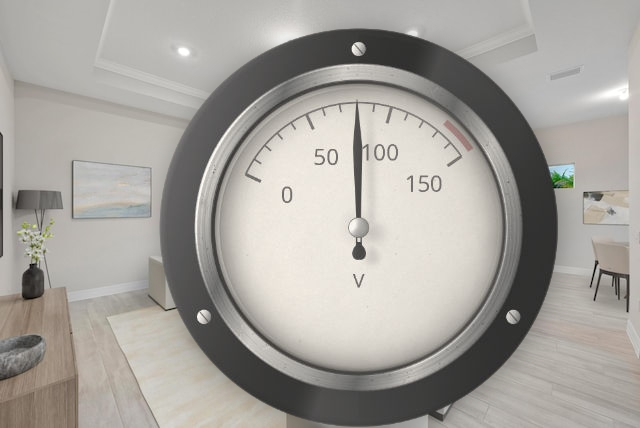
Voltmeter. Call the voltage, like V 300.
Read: V 80
